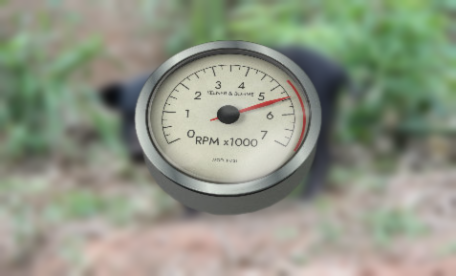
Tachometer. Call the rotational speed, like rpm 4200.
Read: rpm 5500
